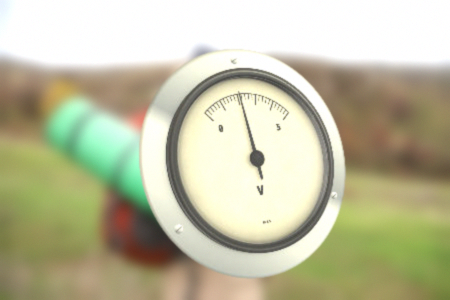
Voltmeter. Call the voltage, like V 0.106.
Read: V 2
